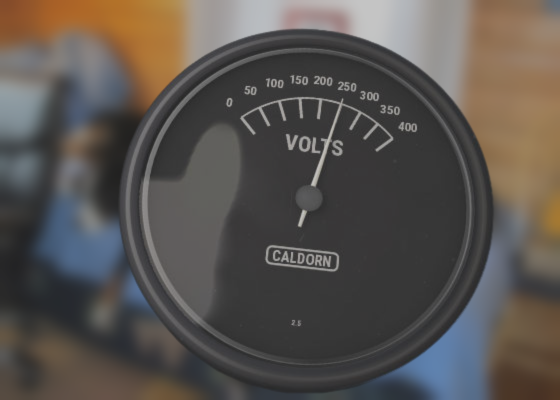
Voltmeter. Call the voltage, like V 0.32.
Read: V 250
